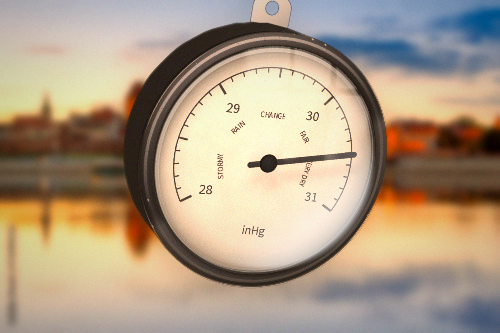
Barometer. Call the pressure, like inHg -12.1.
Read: inHg 30.5
